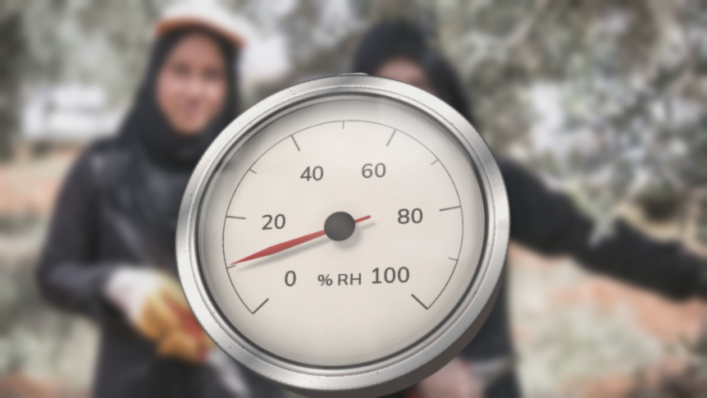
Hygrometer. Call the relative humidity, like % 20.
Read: % 10
